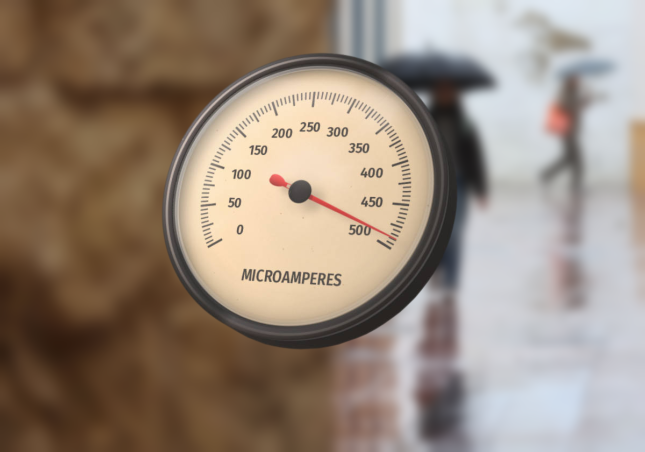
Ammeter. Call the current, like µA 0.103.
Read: µA 490
